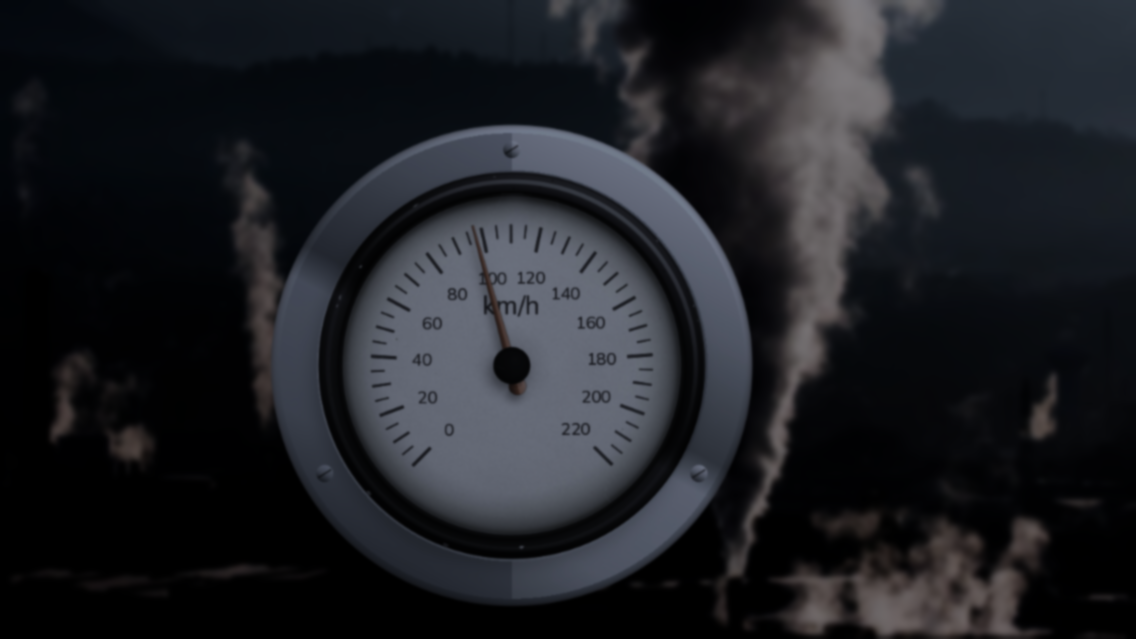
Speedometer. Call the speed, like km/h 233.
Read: km/h 97.5
